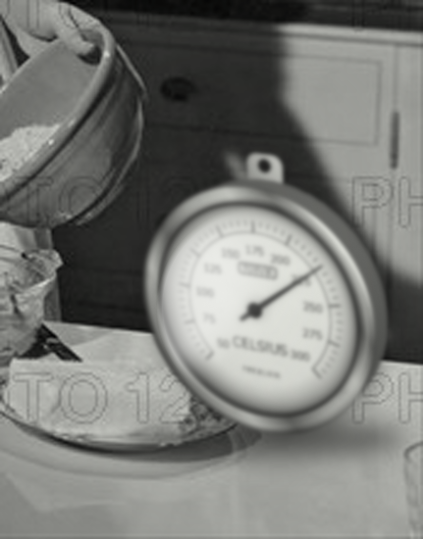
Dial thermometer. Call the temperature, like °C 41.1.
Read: °C 225
